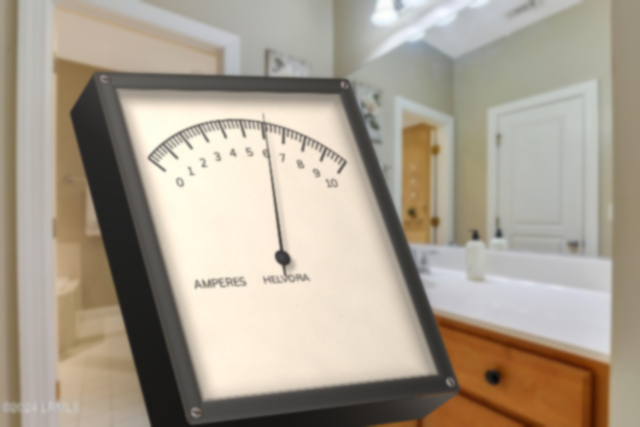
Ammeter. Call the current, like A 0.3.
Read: A 6
